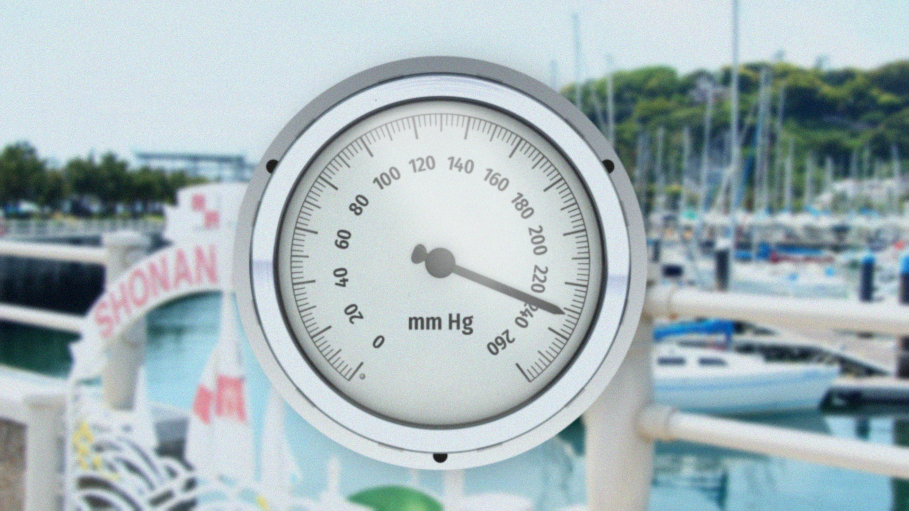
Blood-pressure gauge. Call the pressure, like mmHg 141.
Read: mmHg 232
